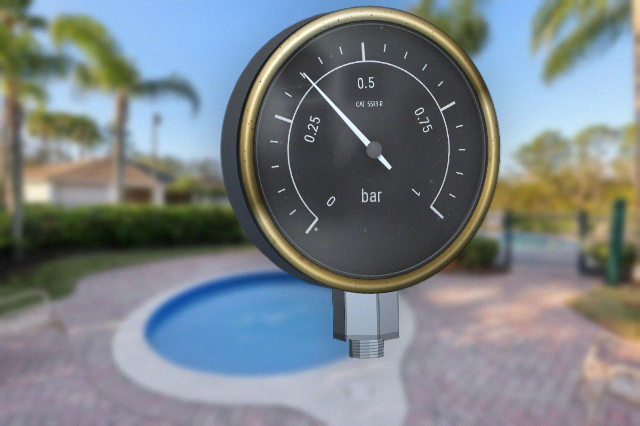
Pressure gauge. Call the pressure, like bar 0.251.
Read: bar 0.35
